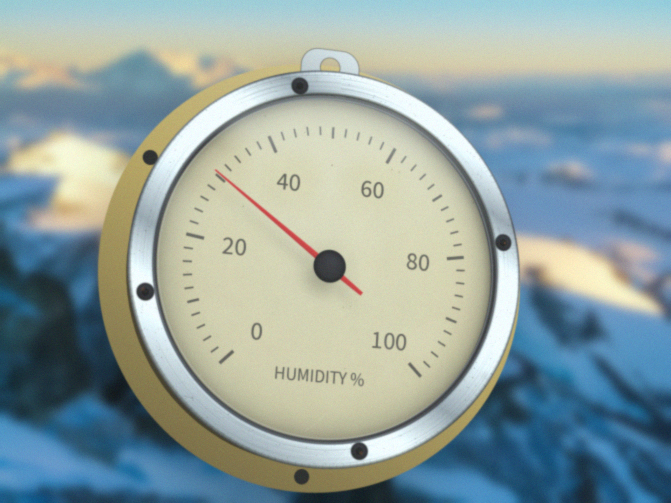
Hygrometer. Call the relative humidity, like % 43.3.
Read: % 30
